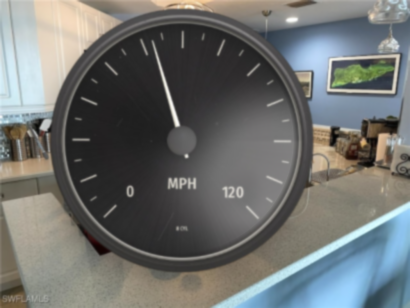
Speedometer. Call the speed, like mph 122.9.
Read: mph 52.5
